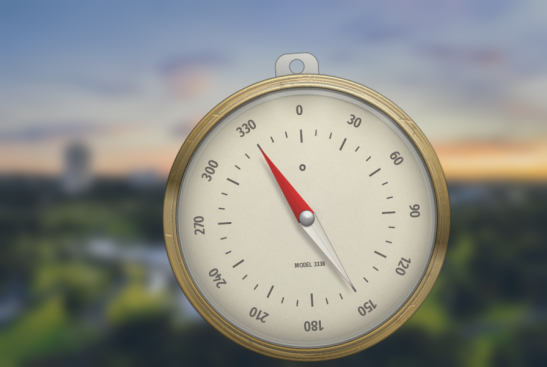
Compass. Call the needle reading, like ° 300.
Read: ° 330
